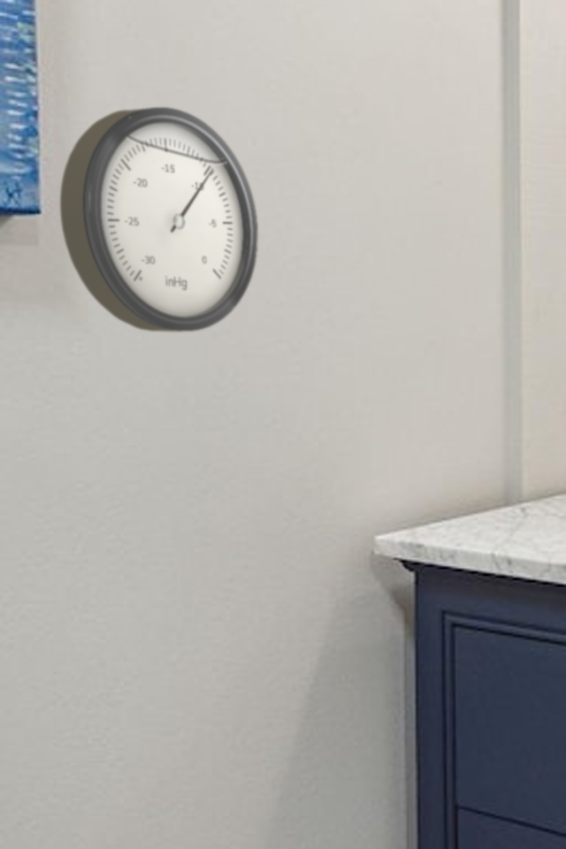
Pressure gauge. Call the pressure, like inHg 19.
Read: inHg -10
